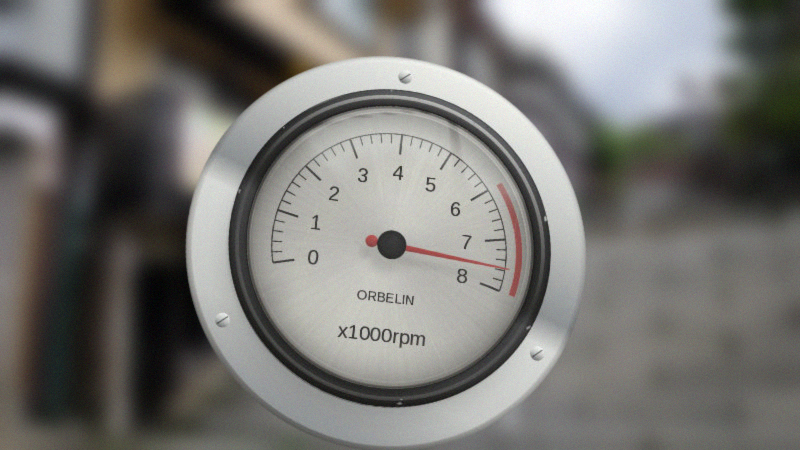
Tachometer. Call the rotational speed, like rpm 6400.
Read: rpm 7600
